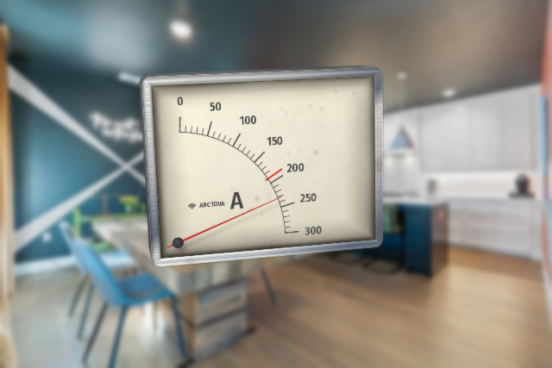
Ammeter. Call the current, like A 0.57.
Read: A 230
